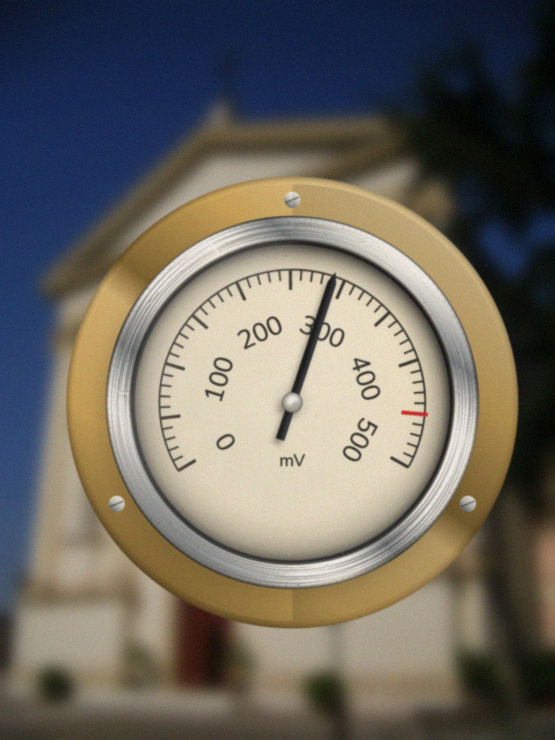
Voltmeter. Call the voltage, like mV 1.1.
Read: mV 290
